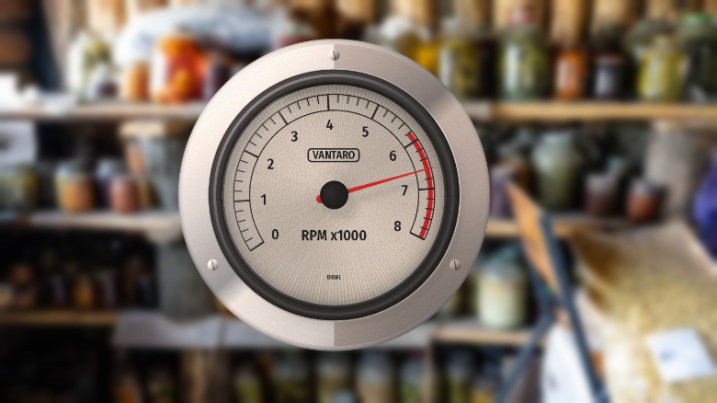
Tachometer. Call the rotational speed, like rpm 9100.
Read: rpm 6600
